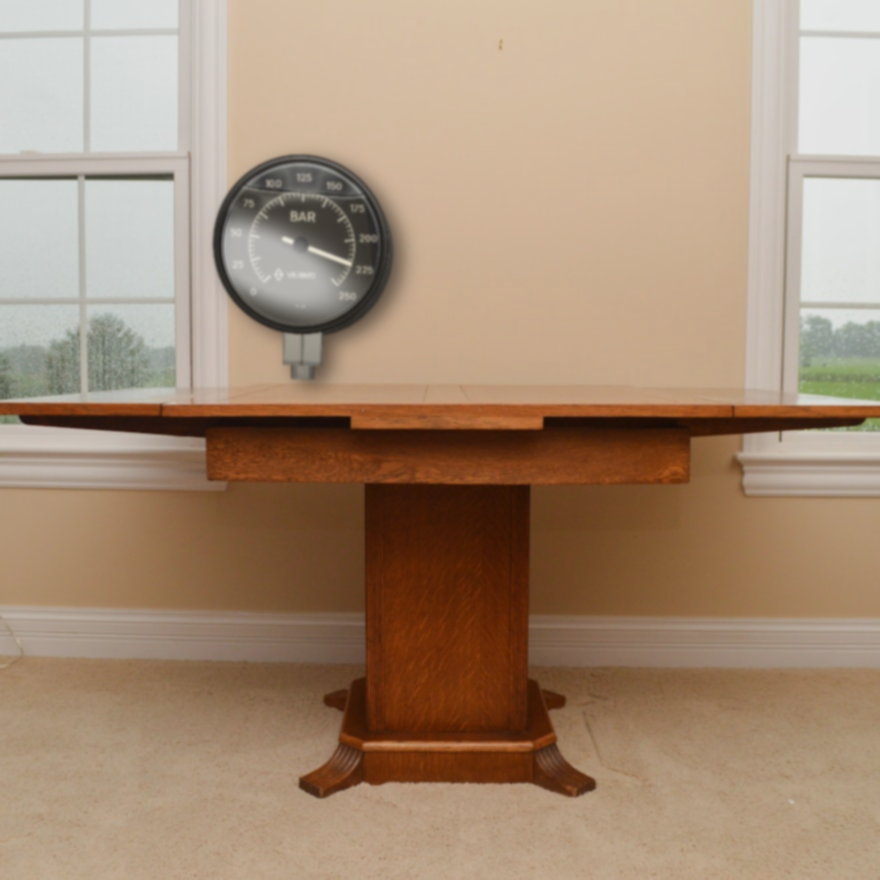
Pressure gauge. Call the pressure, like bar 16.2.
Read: bar 225
